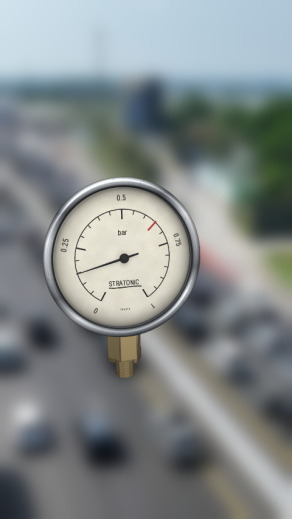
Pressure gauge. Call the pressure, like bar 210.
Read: bar 0.15
